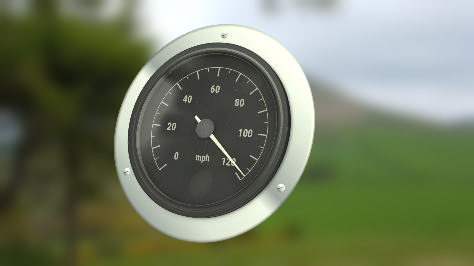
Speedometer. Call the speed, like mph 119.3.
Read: mph 117.5
